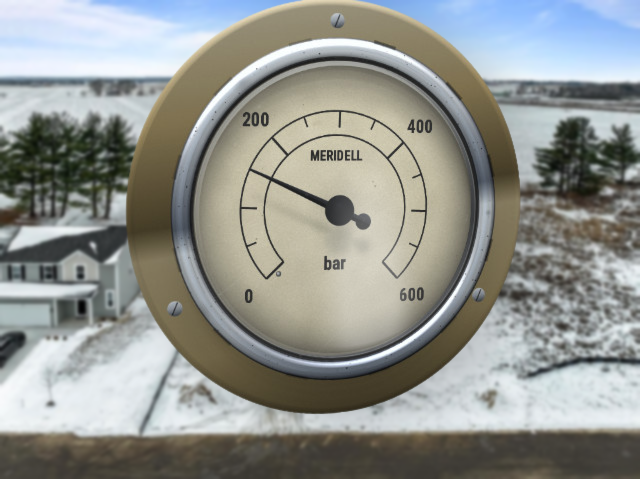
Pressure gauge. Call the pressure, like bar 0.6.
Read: bar 150
